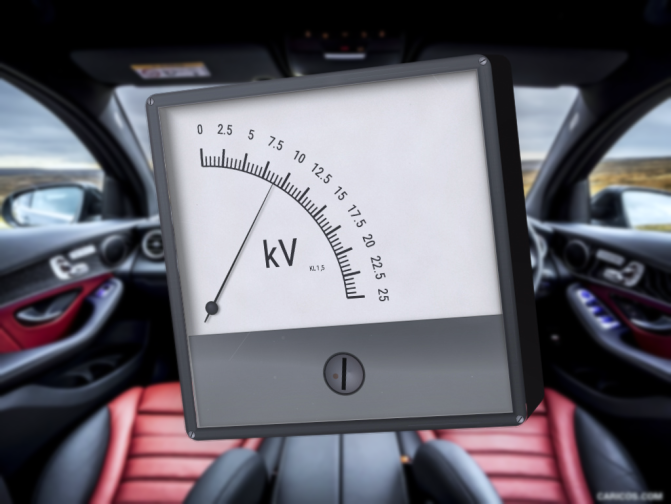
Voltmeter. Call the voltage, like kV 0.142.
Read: kV 9
